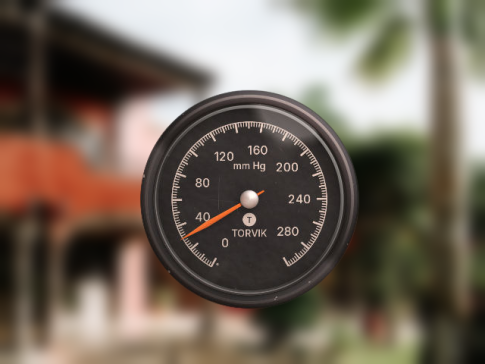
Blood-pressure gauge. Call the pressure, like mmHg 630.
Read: mmHg 30
